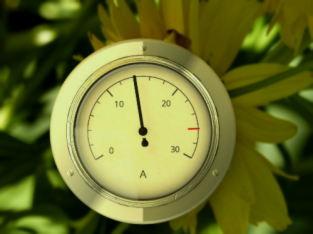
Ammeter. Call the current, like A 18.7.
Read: A 14
